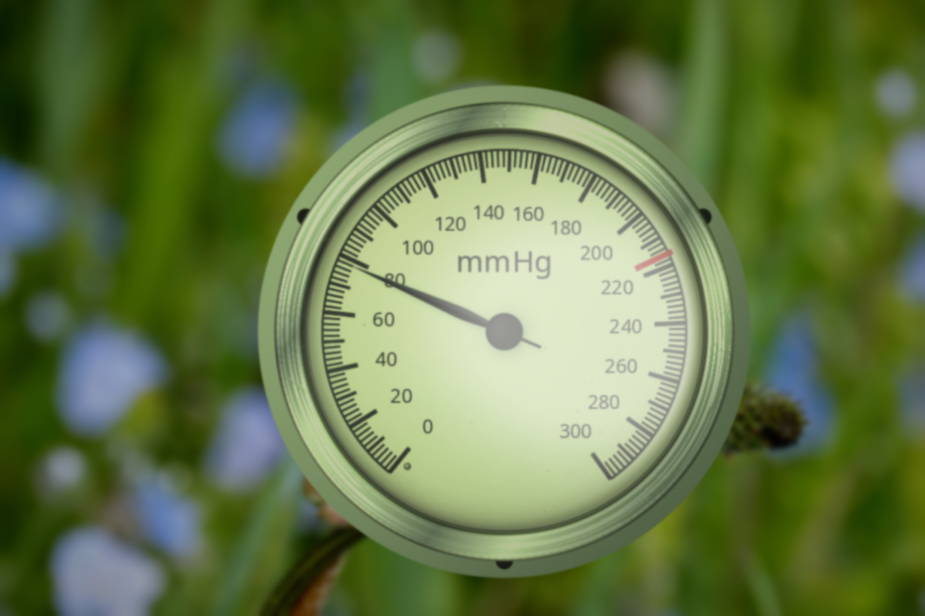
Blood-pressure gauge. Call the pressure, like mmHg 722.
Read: mmHg 78
